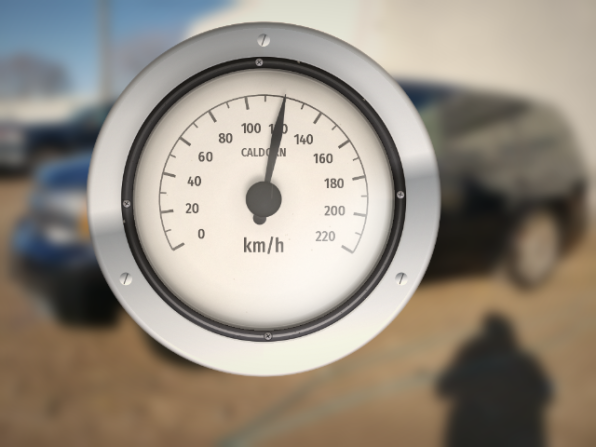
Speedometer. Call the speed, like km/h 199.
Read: km/h 120
